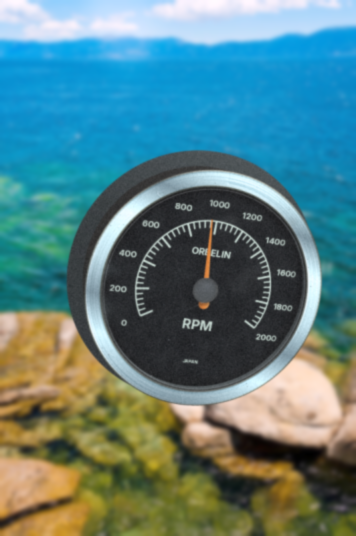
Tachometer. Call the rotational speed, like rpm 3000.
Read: rpm 960
